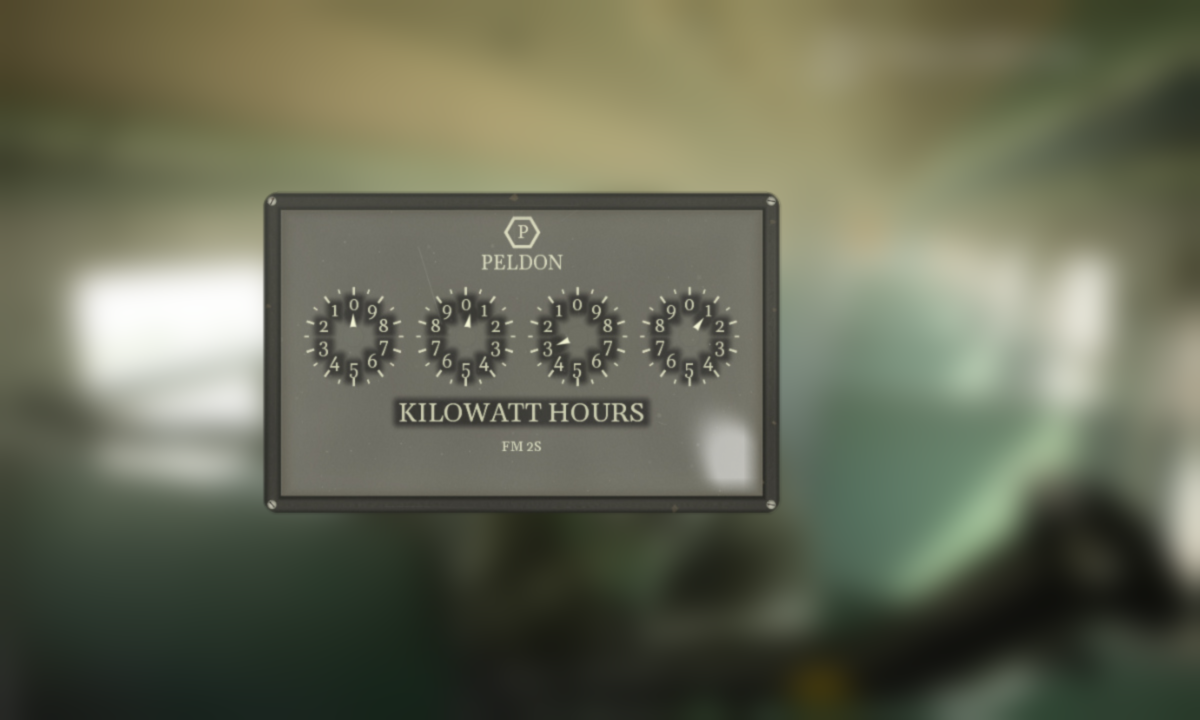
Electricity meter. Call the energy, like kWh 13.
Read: kWh 31
